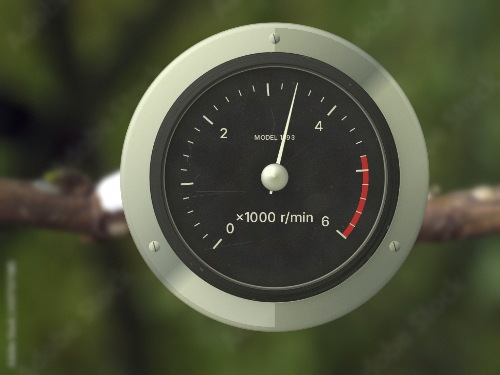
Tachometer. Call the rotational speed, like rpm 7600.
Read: rpm 3400
